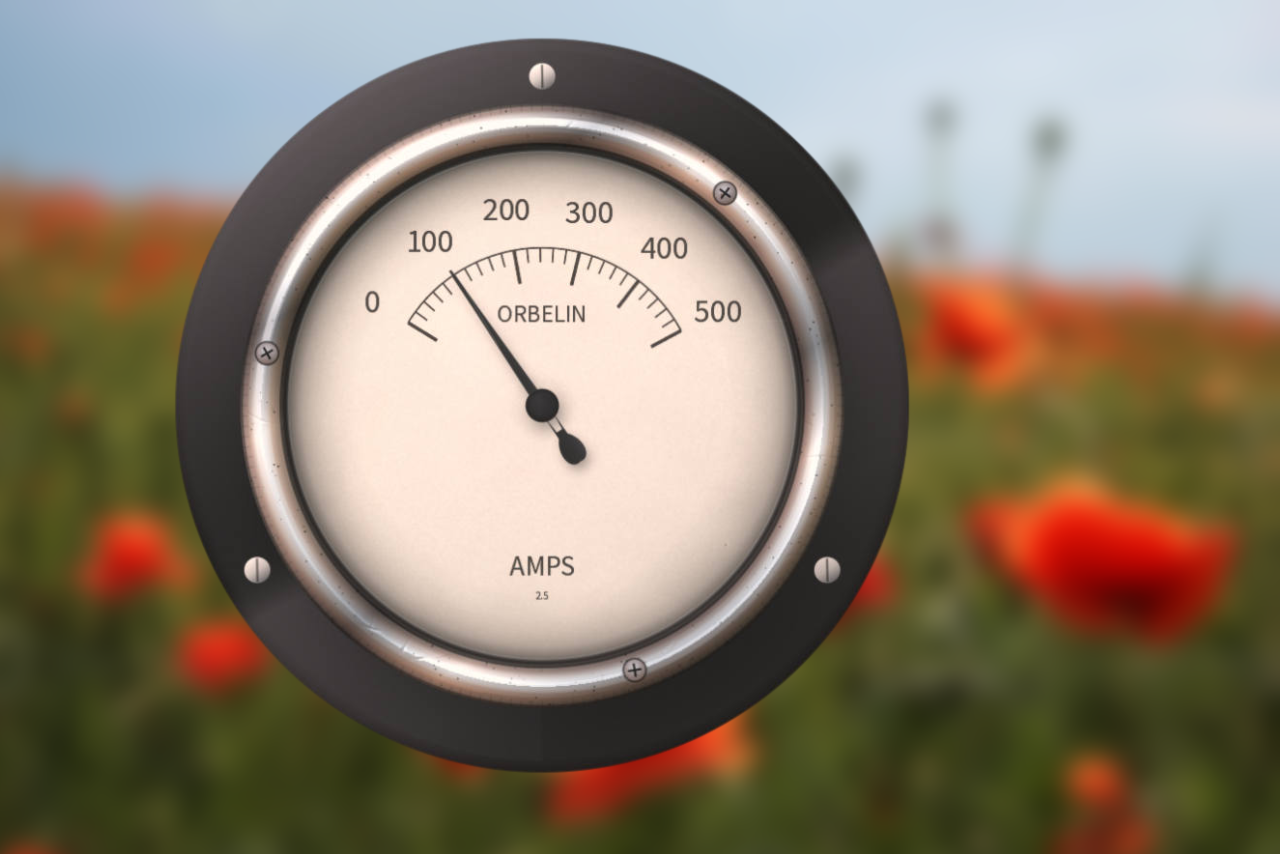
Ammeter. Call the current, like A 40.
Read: A 100
